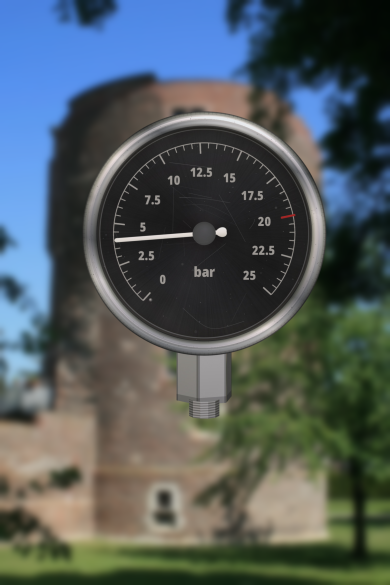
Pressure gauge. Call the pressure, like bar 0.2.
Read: bar 4
